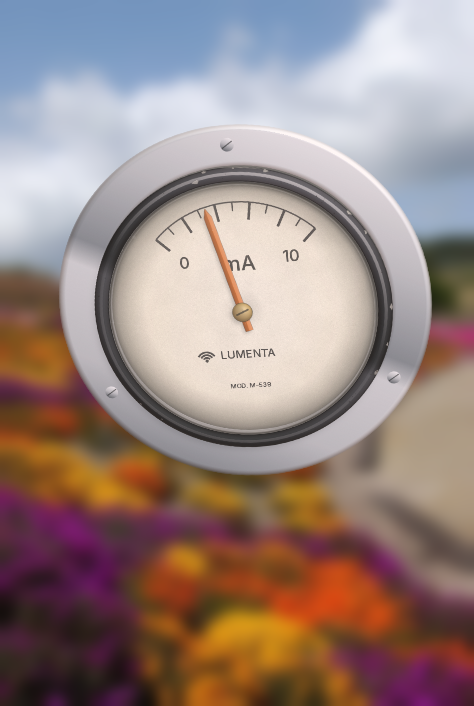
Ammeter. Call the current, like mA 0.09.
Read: mA 3.5
